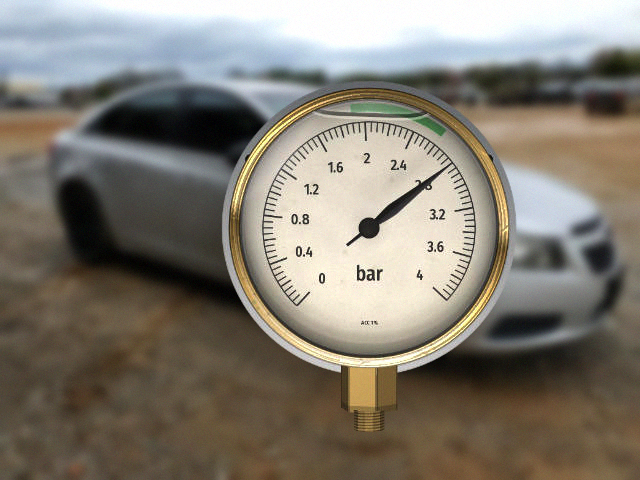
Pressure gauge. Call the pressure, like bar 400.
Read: bar 2.8
